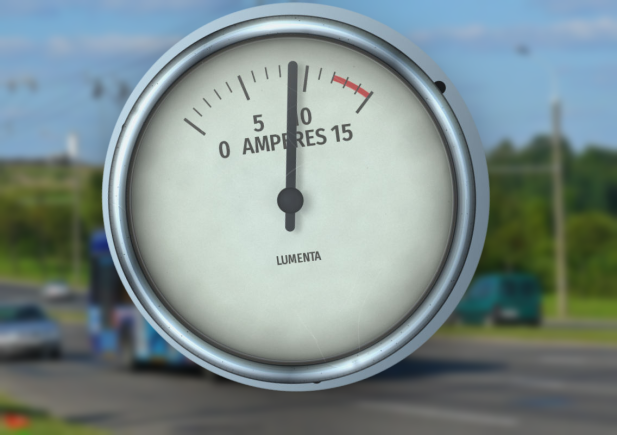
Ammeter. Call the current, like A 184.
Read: A 9
